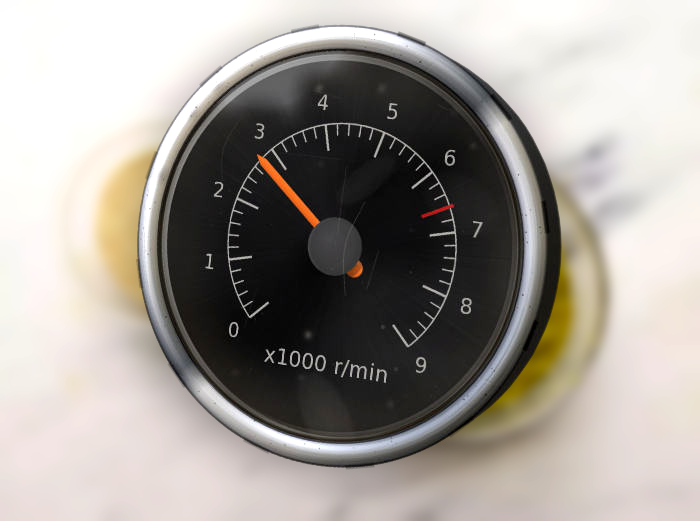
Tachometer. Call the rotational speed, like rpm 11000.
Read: rpm 2800
